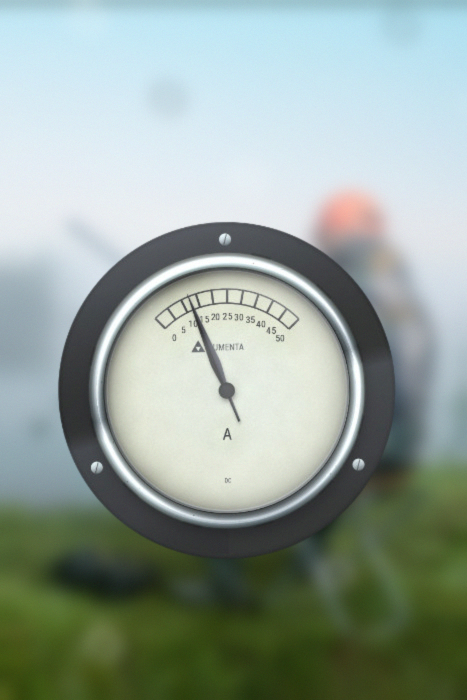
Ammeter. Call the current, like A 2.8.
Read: A 12.5
